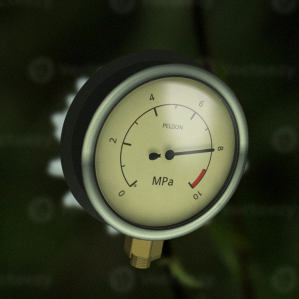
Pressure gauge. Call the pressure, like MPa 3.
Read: MPa 8
